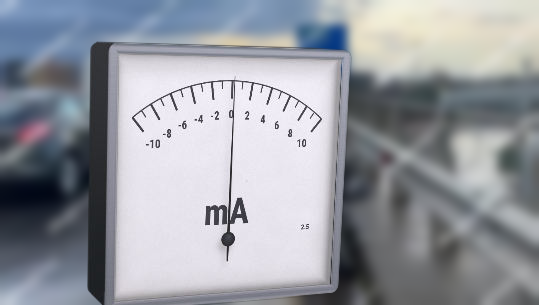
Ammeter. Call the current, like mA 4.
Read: mA 0
